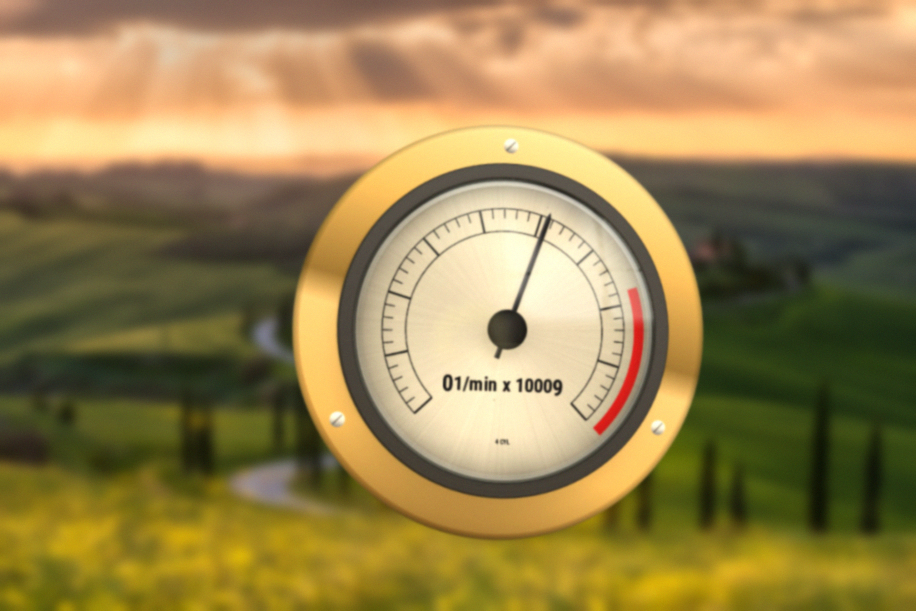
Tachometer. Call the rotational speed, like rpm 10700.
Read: rpm 5100
